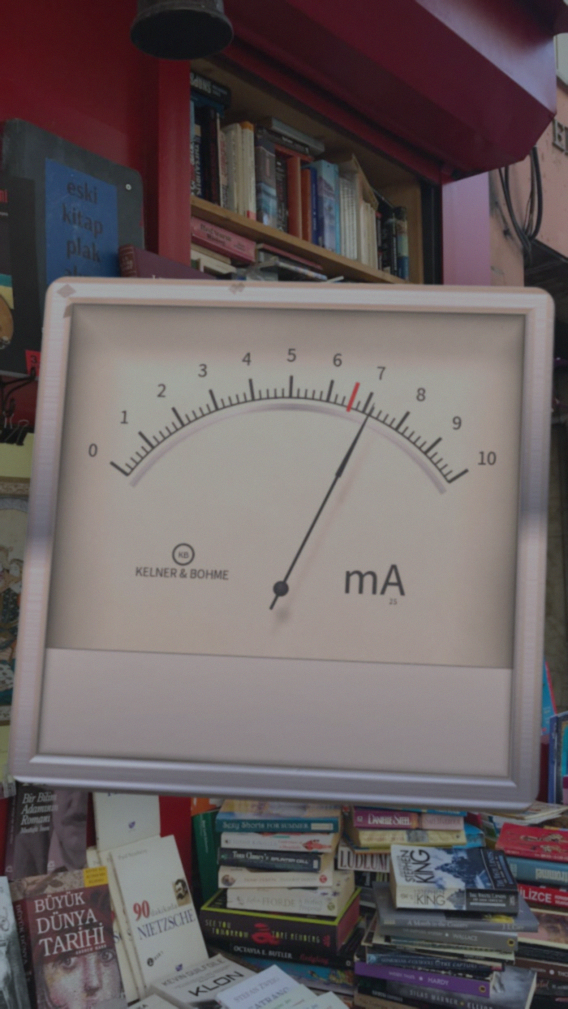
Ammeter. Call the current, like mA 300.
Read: mA 7.2
